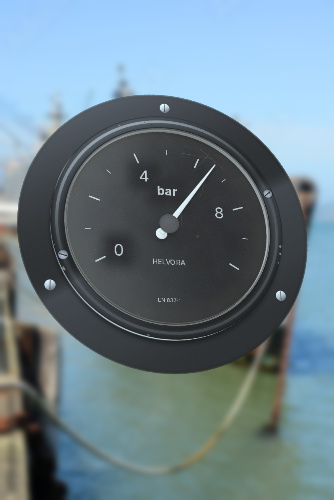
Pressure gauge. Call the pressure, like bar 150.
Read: bar 6.5
